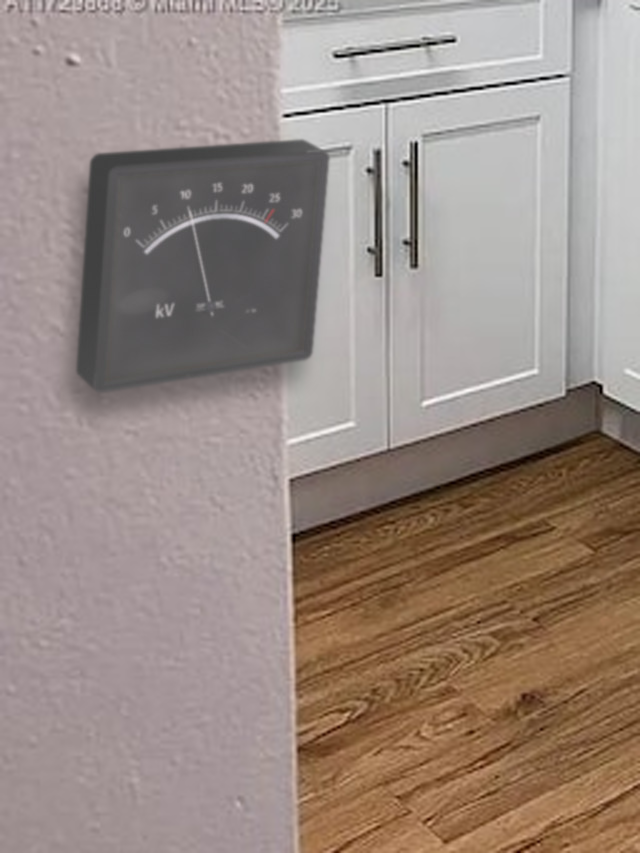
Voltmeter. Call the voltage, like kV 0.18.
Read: kV 10
